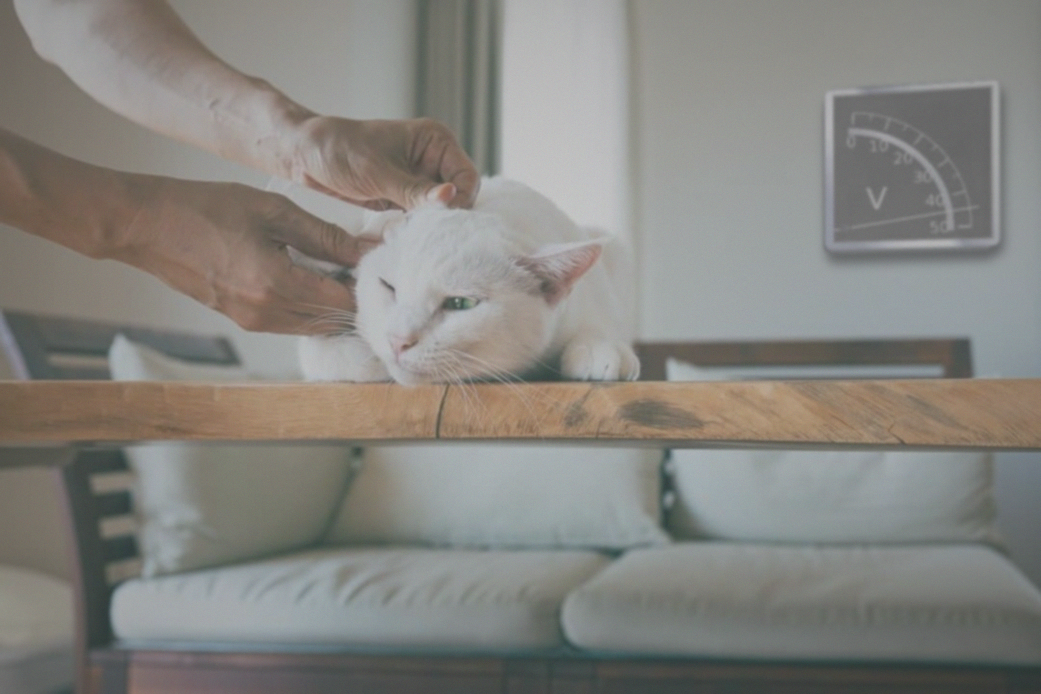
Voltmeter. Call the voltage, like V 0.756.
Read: V 45
